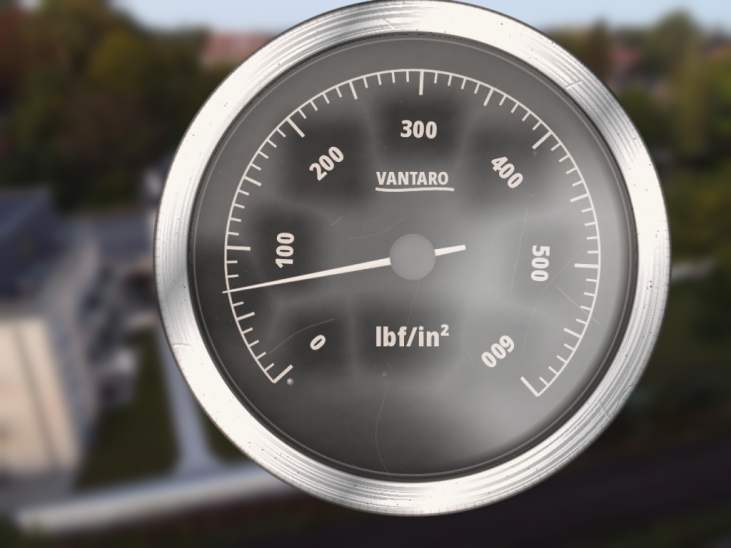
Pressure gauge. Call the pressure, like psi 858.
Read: psi 70
